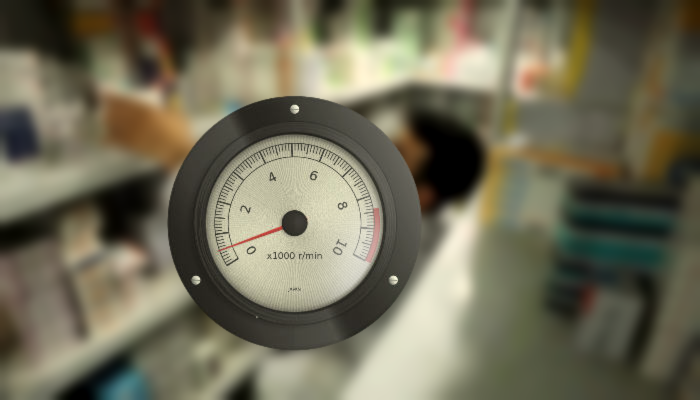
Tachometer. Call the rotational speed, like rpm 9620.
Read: rpm 500
